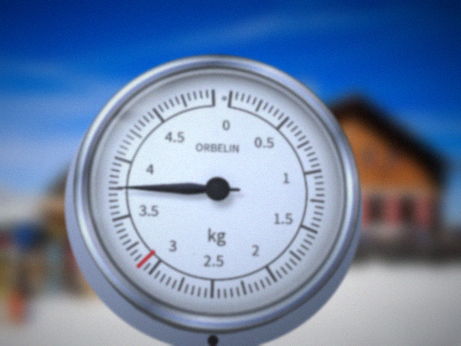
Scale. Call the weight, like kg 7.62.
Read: kg 3.75
